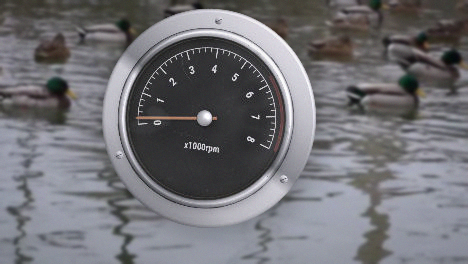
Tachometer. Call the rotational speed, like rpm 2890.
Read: rpm 200
